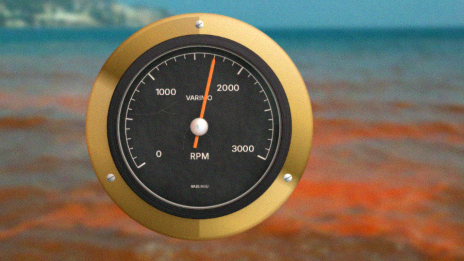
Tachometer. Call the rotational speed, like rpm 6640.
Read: rpm 1700
